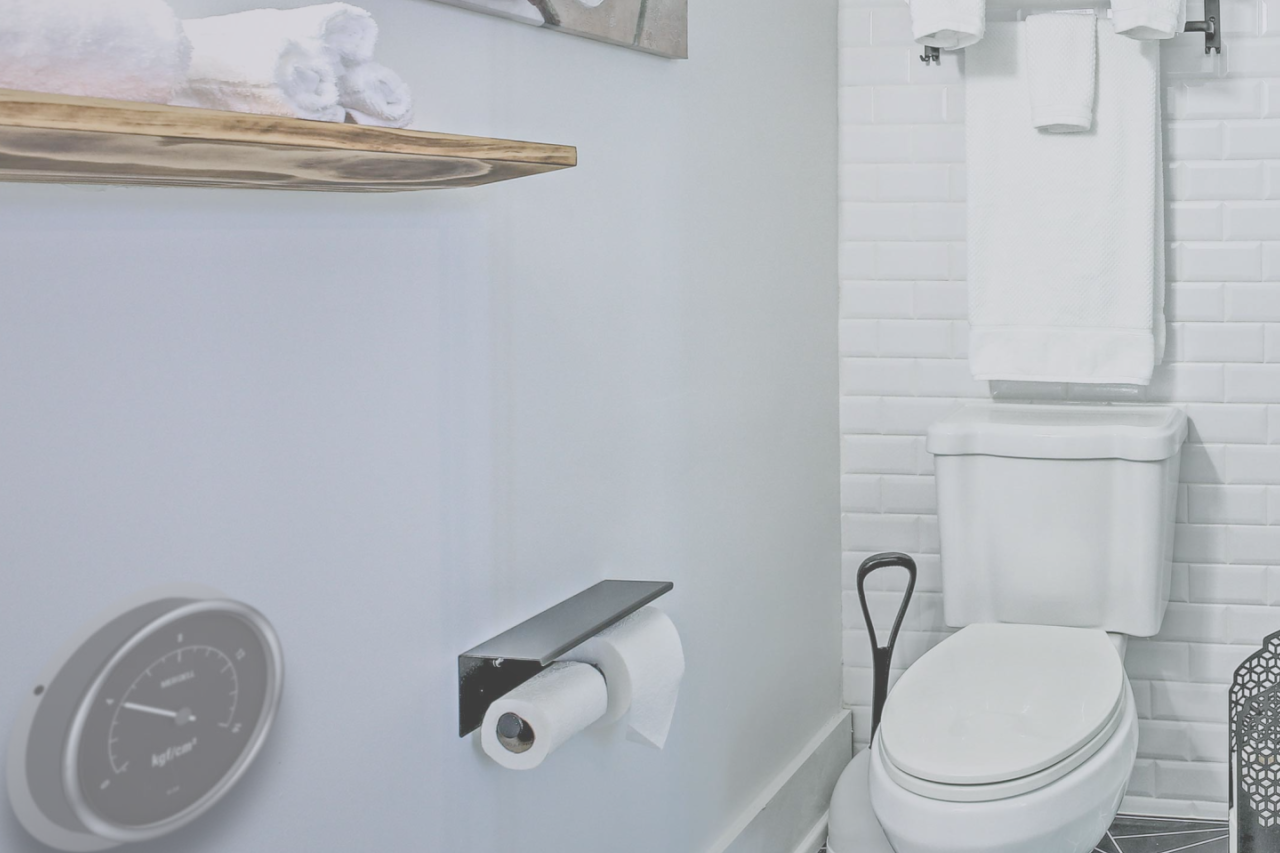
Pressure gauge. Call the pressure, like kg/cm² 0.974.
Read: kg/cm² 4
